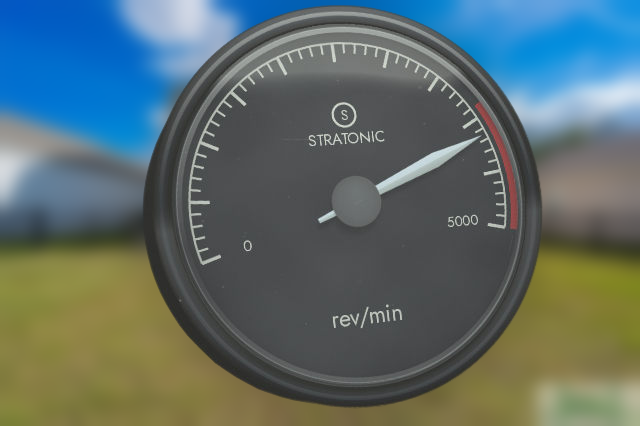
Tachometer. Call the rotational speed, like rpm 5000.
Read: rpm 4150
